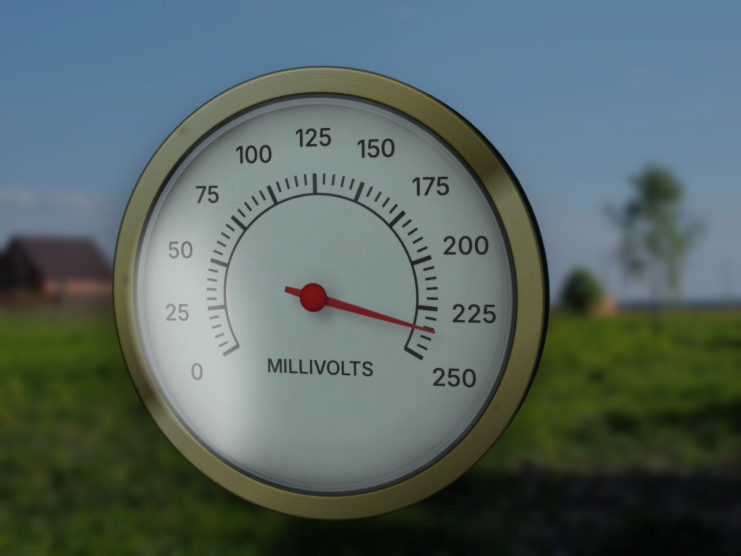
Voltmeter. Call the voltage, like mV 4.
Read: mV 235
